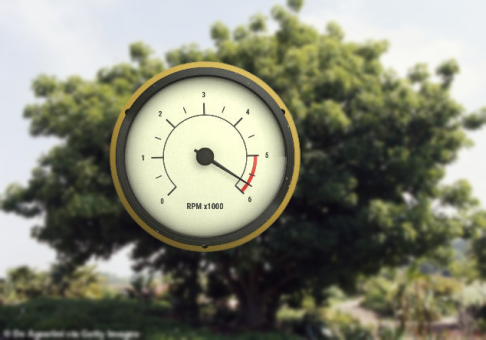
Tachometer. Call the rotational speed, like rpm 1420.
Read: rpm 5750
